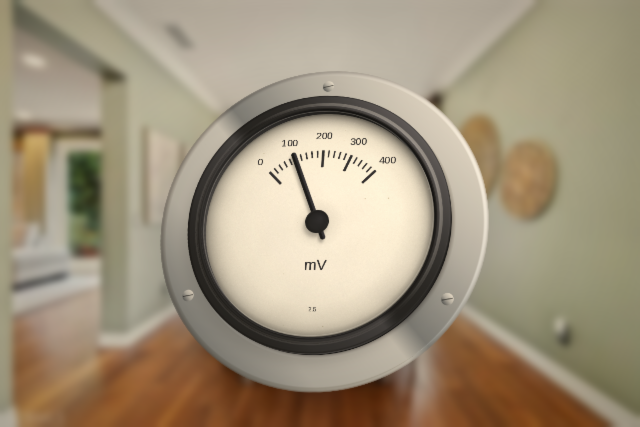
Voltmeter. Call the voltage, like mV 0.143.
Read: mV 100
